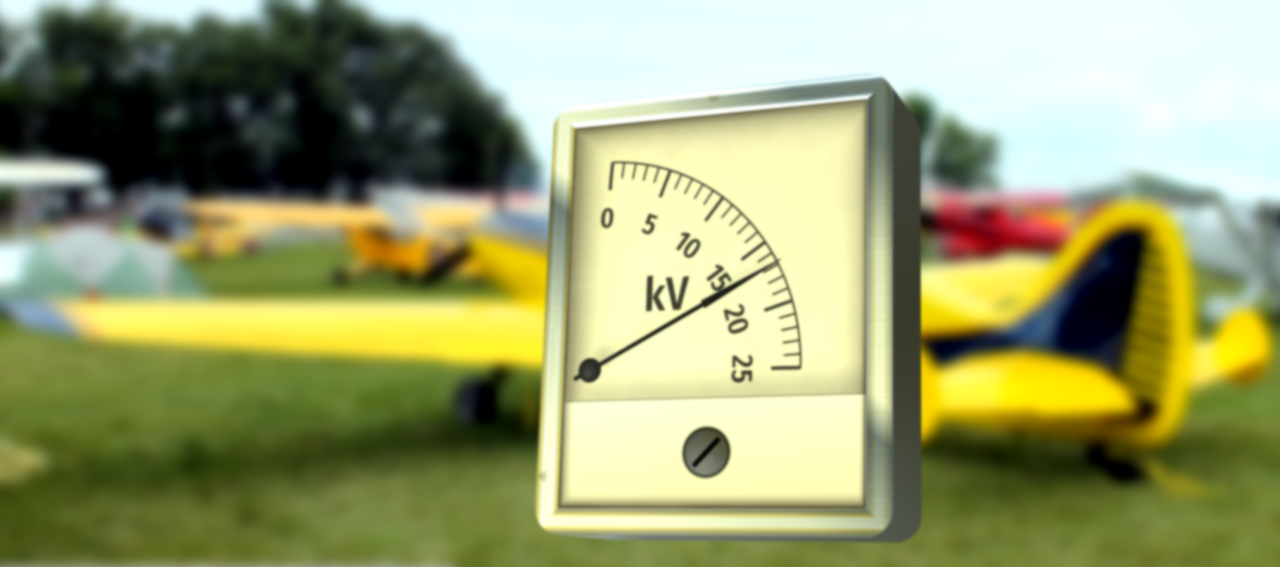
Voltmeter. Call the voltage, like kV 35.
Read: kV 17
